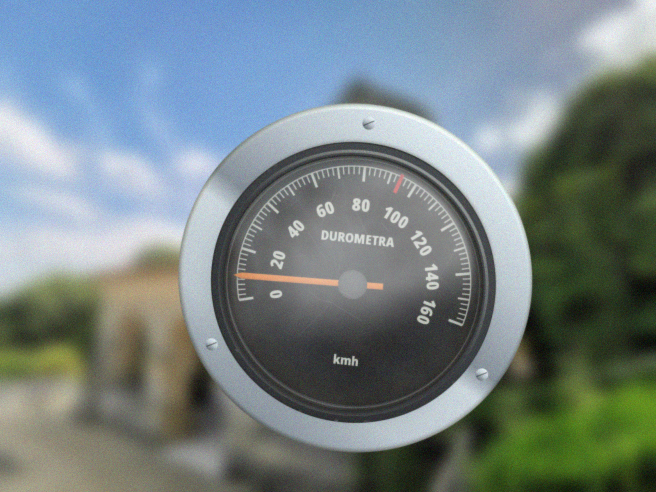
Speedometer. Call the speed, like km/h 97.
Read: km/h 10
